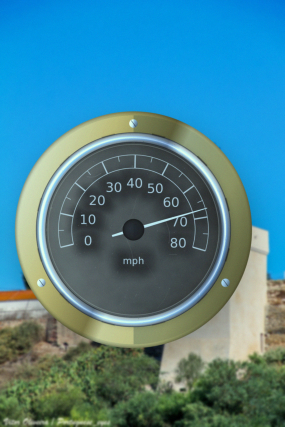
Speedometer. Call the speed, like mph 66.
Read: mph 67.5
